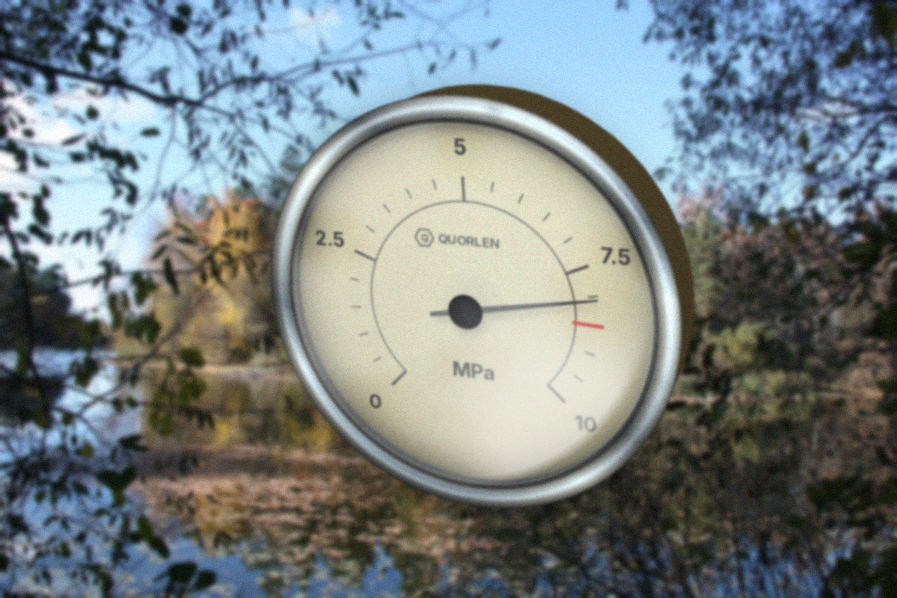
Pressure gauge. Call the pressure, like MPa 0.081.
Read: MPa 8
